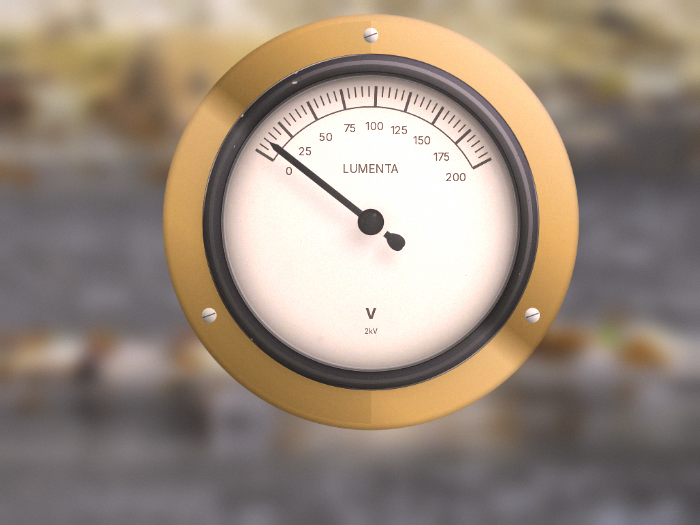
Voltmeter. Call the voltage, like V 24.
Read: V 10
